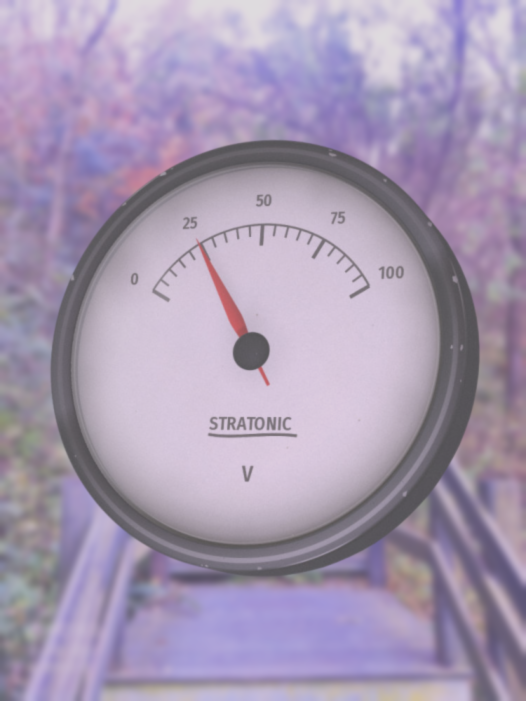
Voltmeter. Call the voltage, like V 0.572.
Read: V 25
